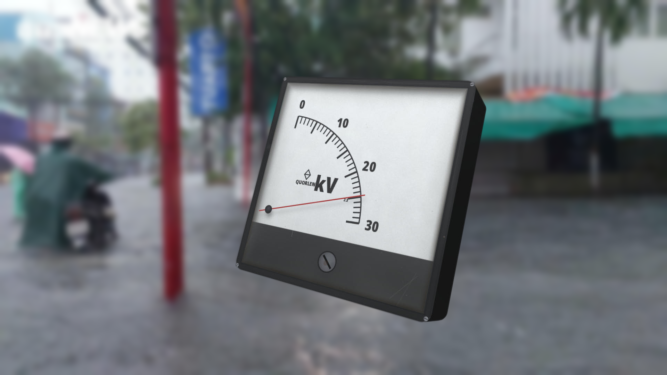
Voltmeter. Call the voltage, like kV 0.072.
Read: kV 25
